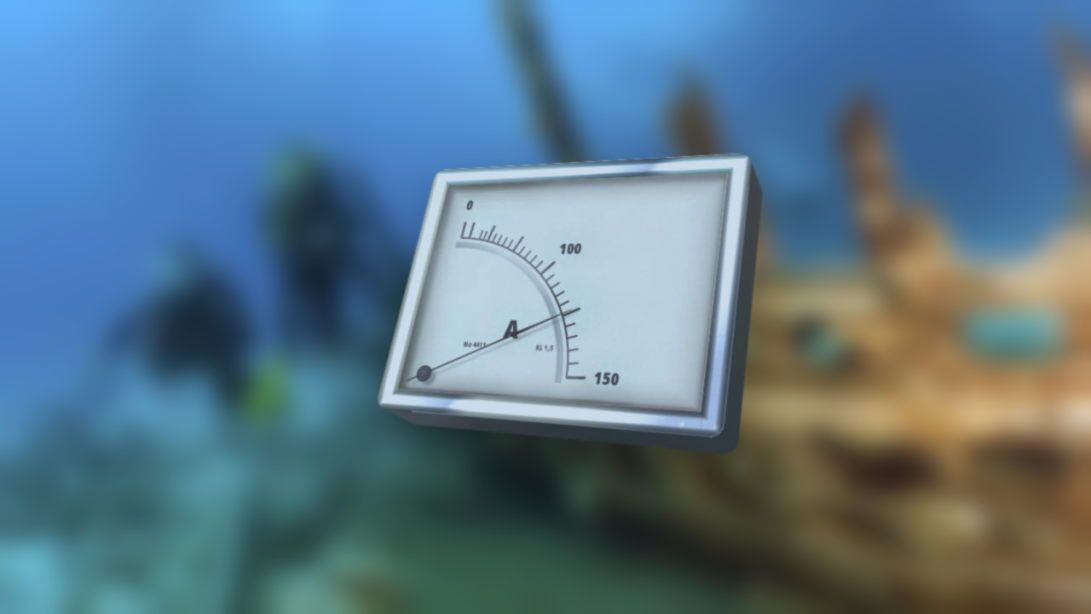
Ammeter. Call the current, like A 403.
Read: A 125
